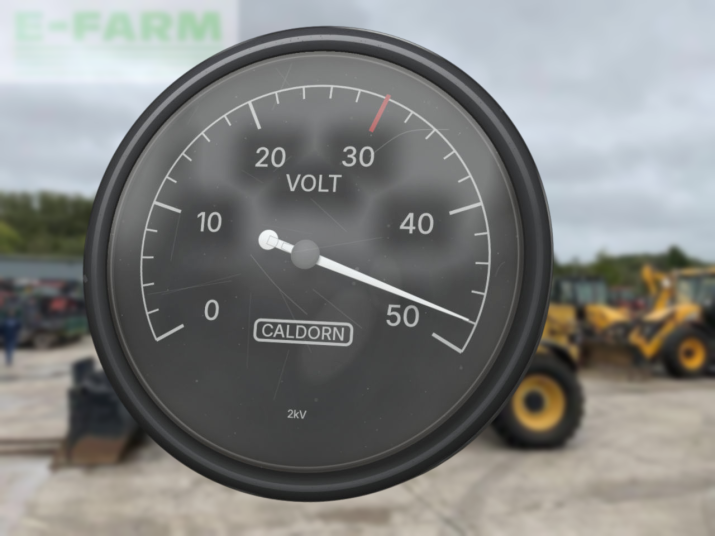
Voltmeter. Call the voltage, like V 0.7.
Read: V 48
